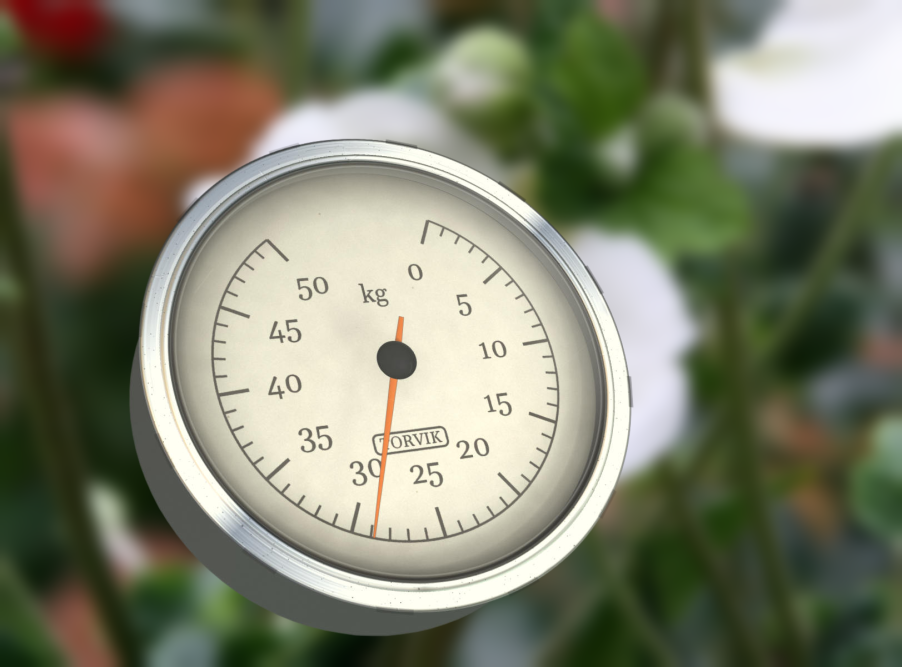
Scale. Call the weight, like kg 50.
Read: kg 29
